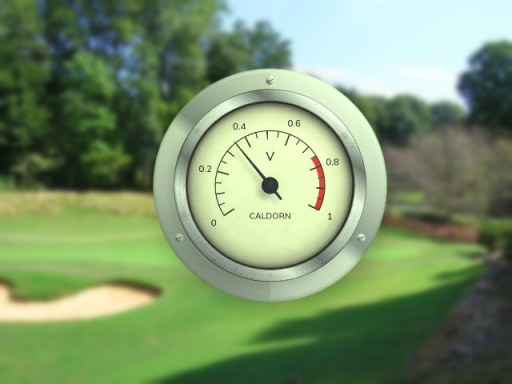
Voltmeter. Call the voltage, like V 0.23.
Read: V 0.35
